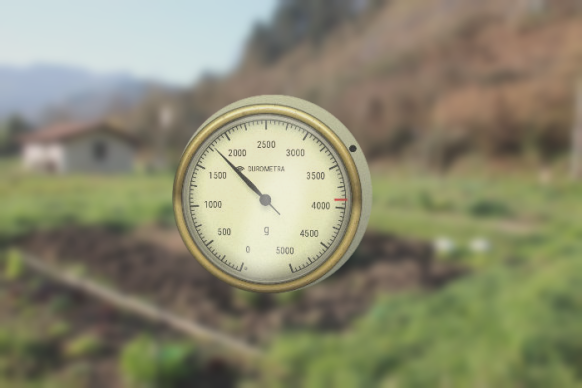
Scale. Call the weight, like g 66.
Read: g 1800
